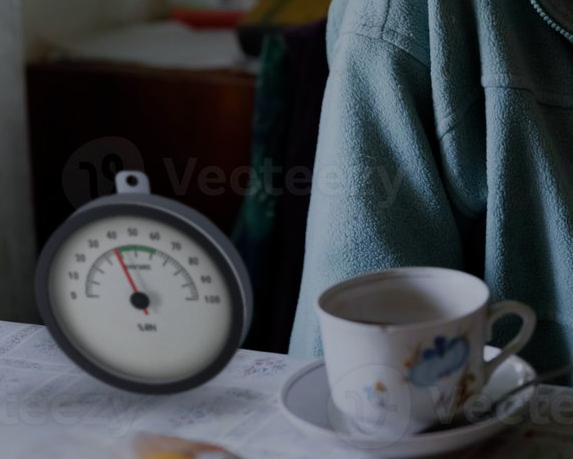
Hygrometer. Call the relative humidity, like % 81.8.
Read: % 40
